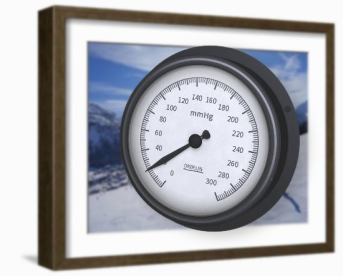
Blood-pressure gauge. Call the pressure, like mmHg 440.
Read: mmHg 20
